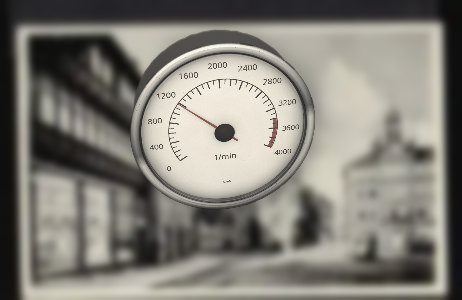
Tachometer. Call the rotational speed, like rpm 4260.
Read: rpm 1200
